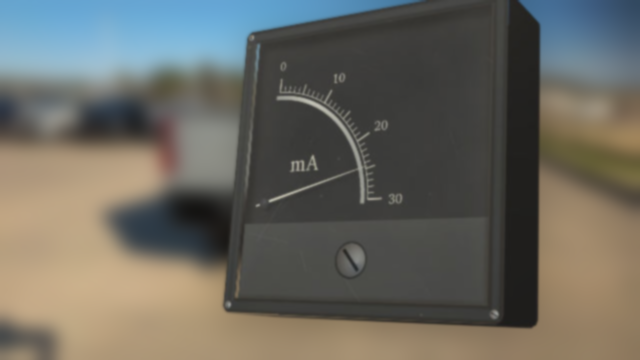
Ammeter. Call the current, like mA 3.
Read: mA 25
